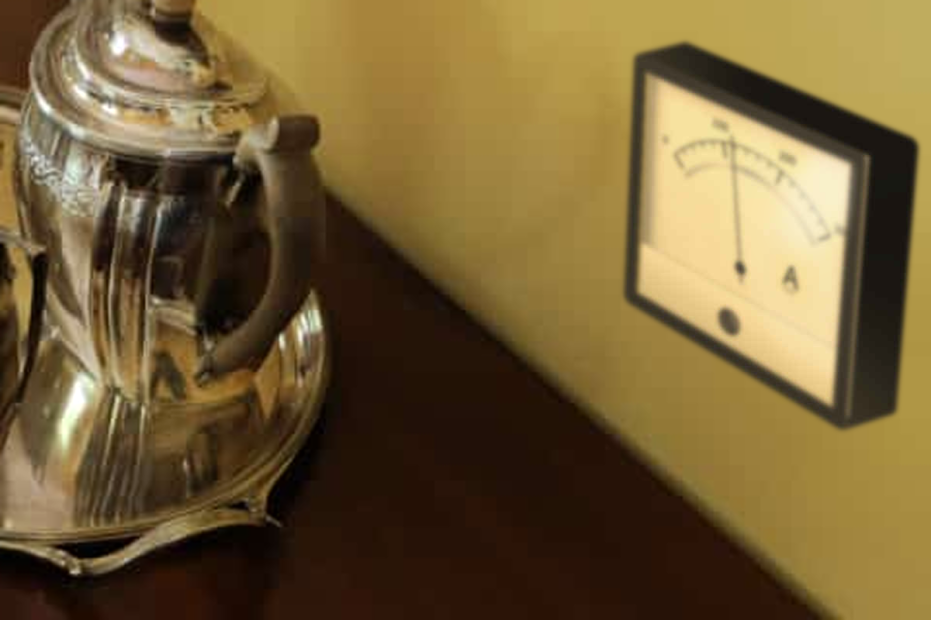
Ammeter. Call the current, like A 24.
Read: A 120
